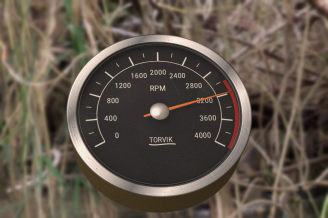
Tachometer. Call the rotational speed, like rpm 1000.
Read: rpm 3200
